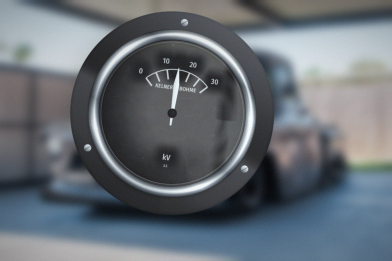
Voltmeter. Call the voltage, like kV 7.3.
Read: kV 15
